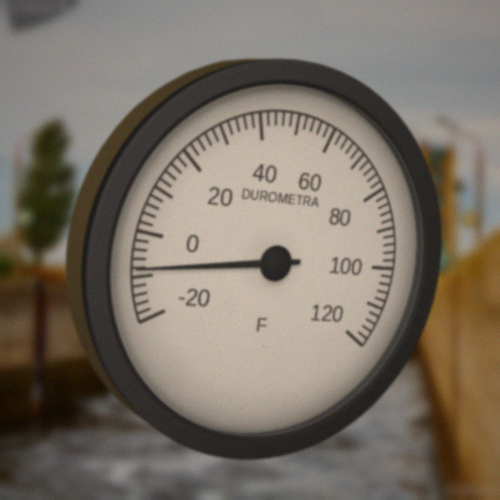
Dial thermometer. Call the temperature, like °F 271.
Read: °F -8
